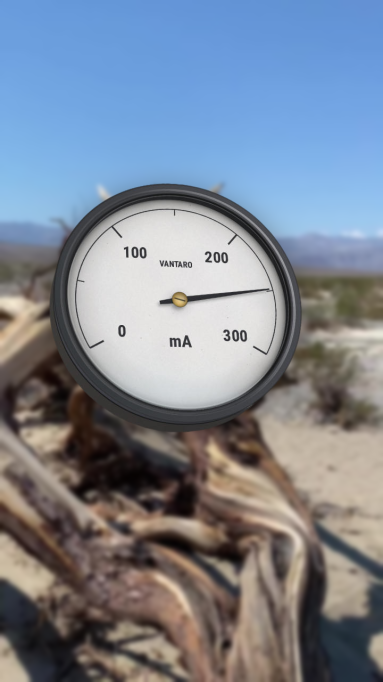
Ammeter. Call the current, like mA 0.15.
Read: mA 250
